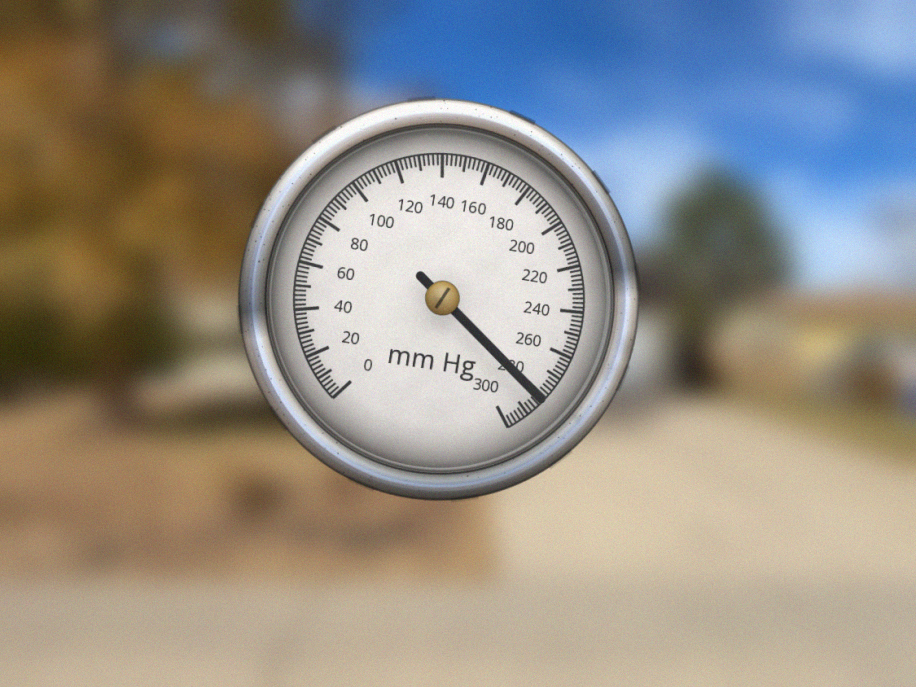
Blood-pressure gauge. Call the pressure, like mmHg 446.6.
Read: mmHg 282
